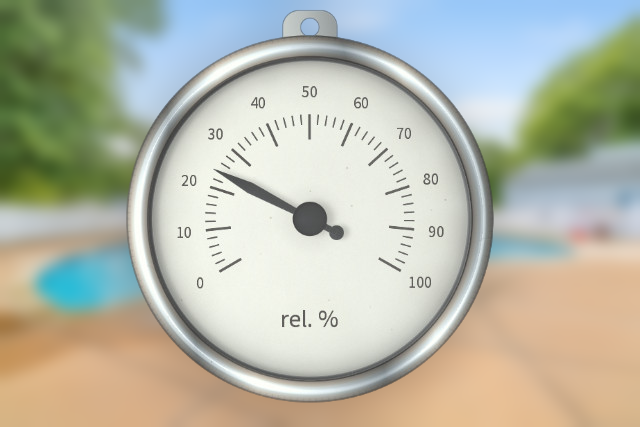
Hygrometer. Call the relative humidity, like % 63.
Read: % 24
